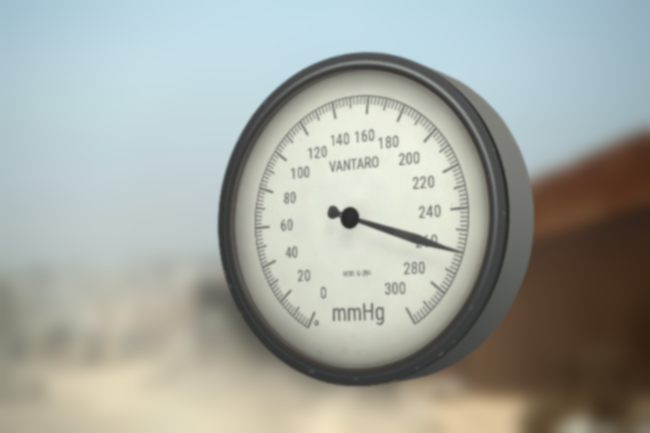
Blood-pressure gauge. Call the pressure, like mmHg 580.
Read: mmHg 260
